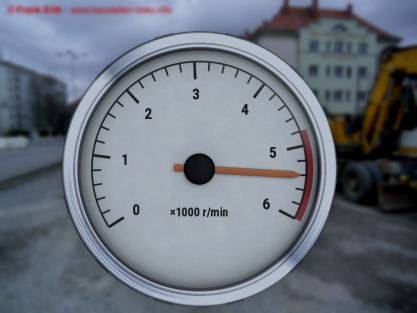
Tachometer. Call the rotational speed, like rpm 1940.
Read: rpm 5400
